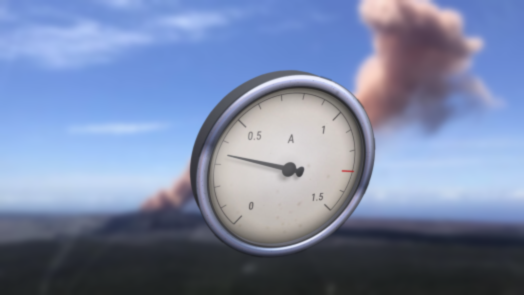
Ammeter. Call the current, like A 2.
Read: A 0.35
